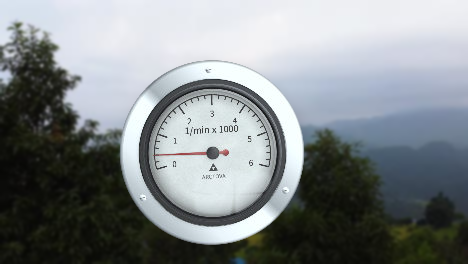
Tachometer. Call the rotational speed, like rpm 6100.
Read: rpm 400
